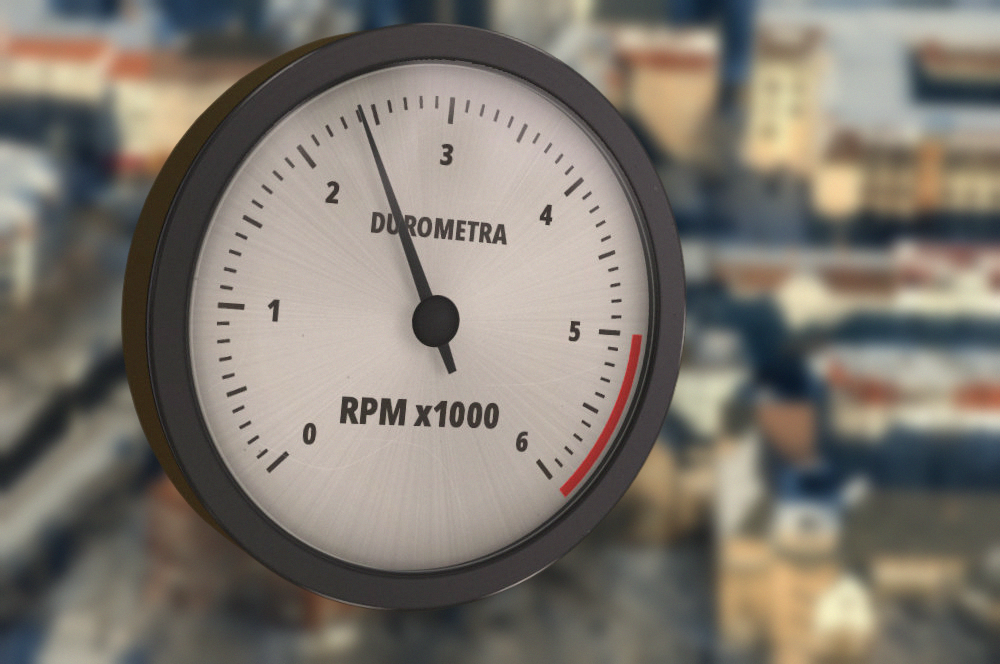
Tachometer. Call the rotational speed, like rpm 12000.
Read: rpm 2400
